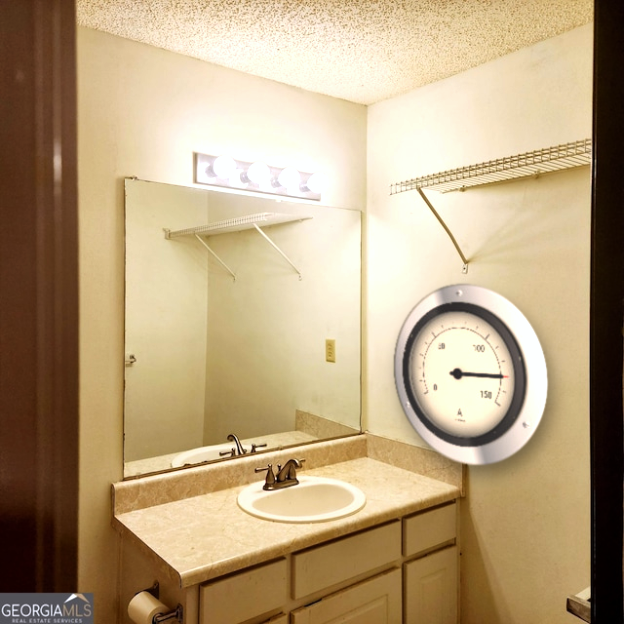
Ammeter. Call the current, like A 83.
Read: A 130
